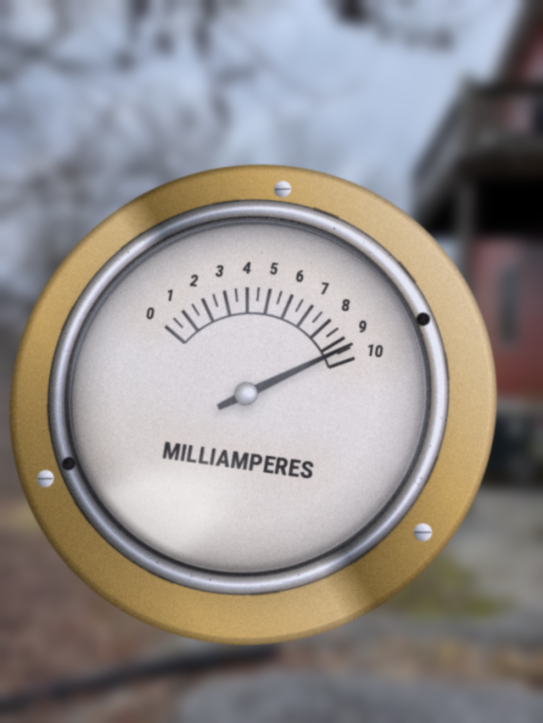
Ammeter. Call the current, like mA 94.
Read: mA 9.5
